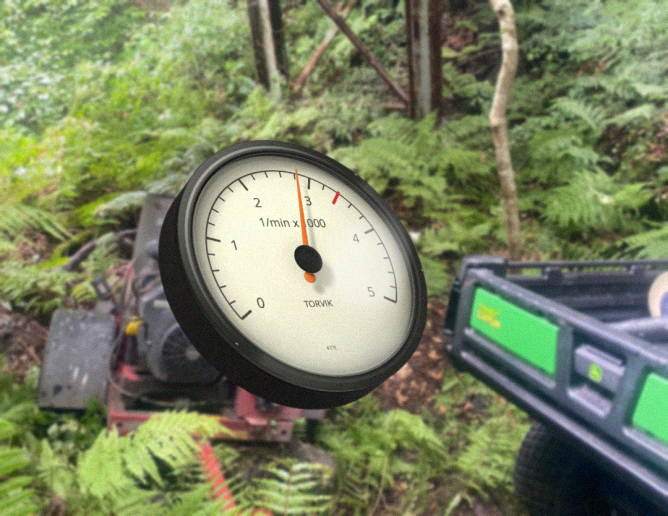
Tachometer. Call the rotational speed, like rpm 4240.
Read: rpm 2800
